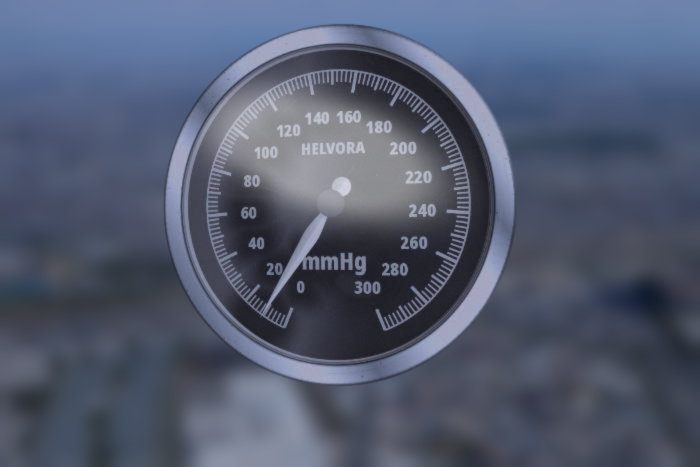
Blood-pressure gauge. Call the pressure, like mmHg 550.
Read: mmHg 10
